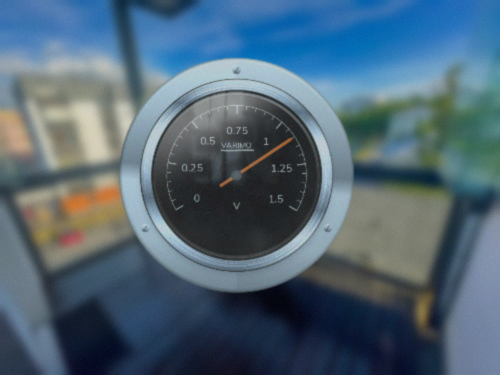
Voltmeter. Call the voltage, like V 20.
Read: V 1.1
